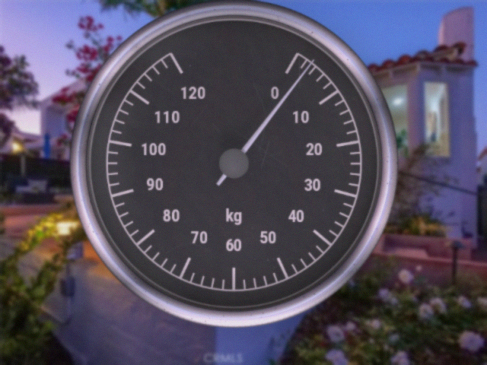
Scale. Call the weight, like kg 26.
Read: kg 3
